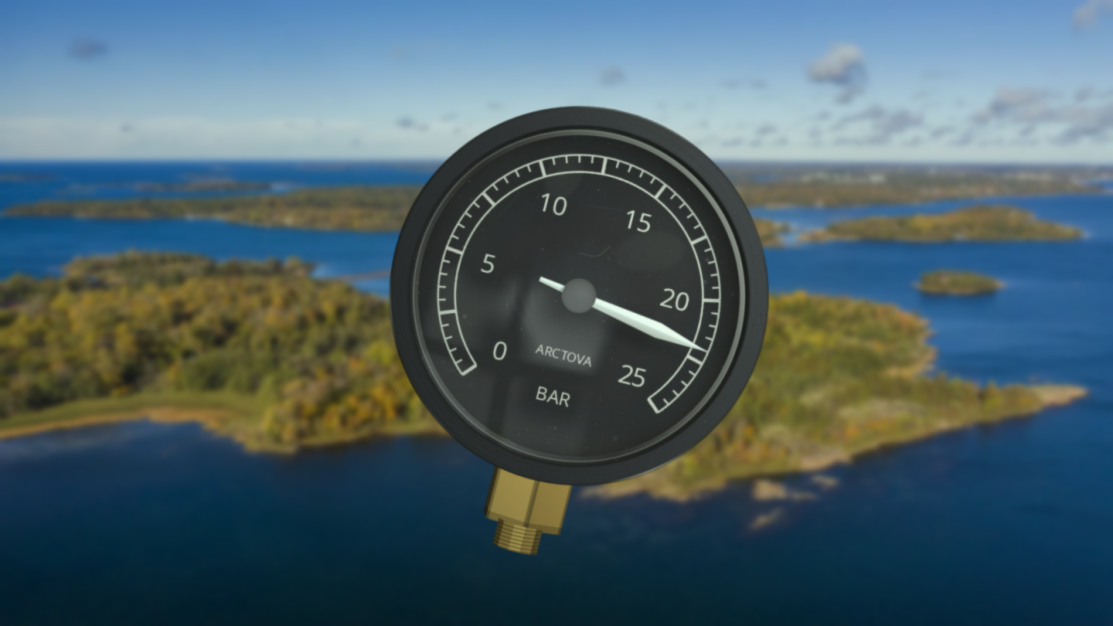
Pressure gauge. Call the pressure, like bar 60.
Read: bar 22
